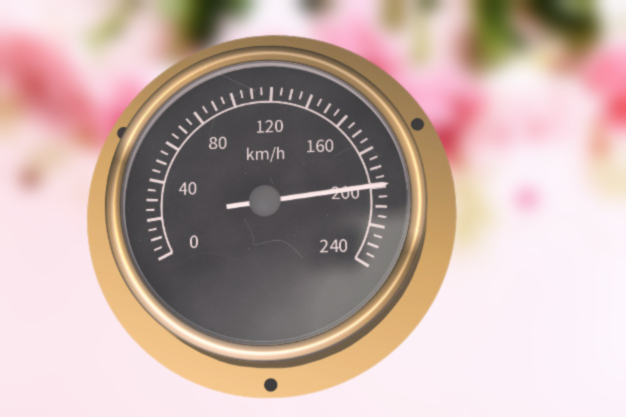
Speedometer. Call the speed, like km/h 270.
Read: km/h 200
